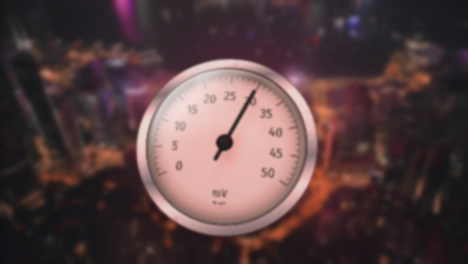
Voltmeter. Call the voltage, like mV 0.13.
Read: mV 30
